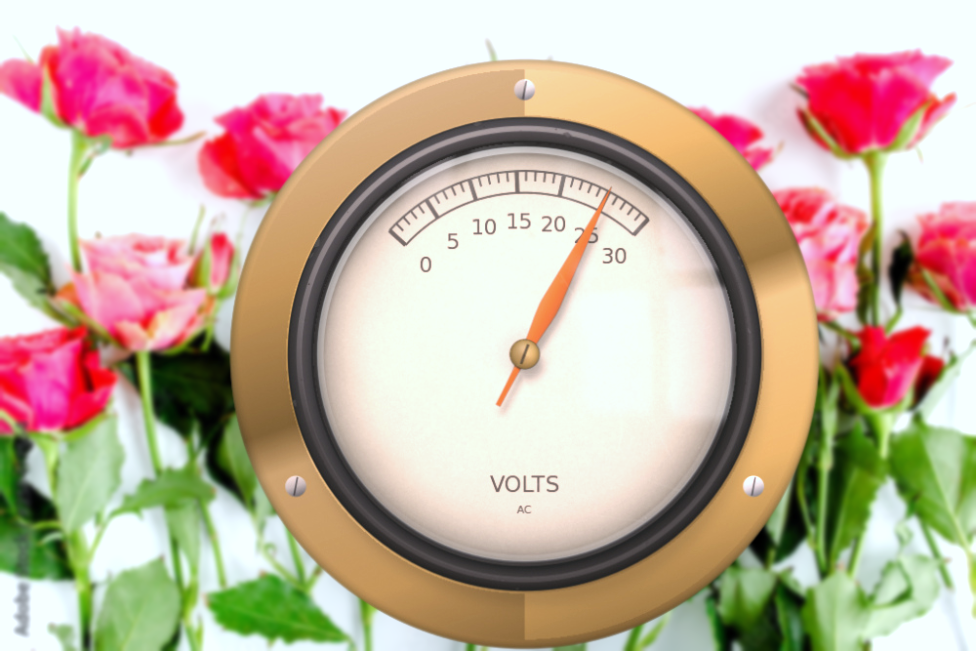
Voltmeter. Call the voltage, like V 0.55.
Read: V 25
